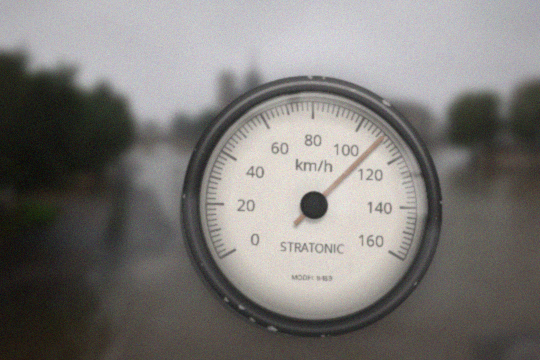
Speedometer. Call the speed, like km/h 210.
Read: km/h 110
